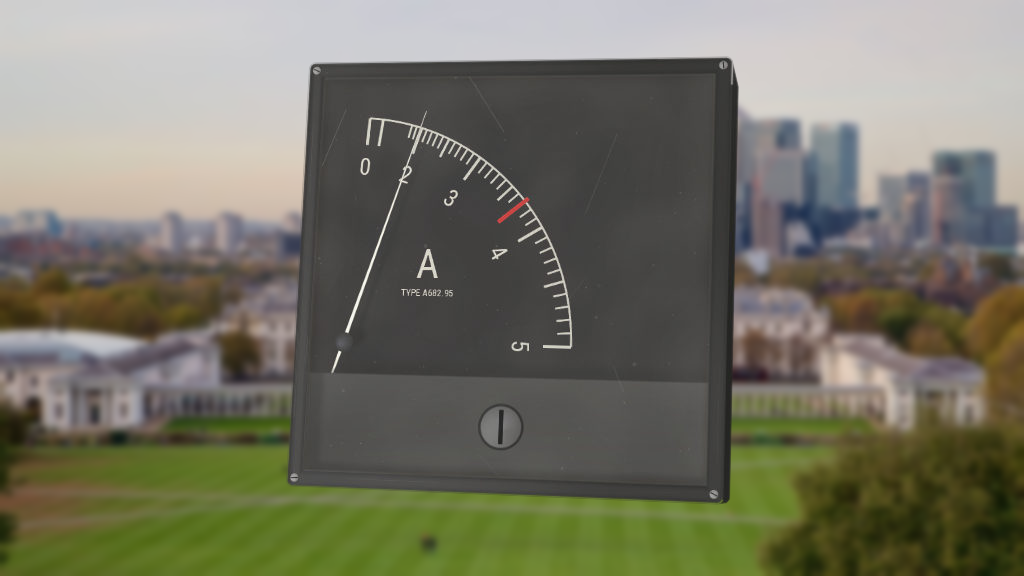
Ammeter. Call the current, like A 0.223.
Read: A 2
